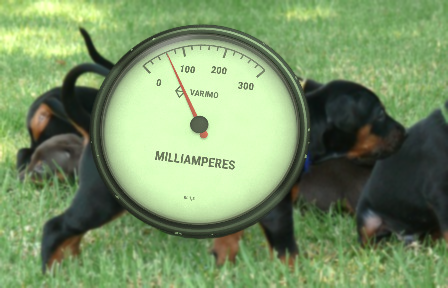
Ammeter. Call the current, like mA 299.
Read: mA 60
